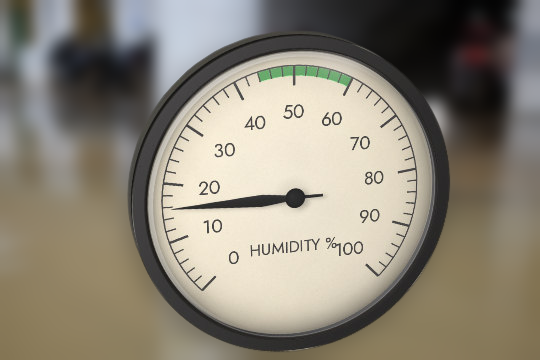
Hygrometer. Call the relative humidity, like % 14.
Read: % 16
